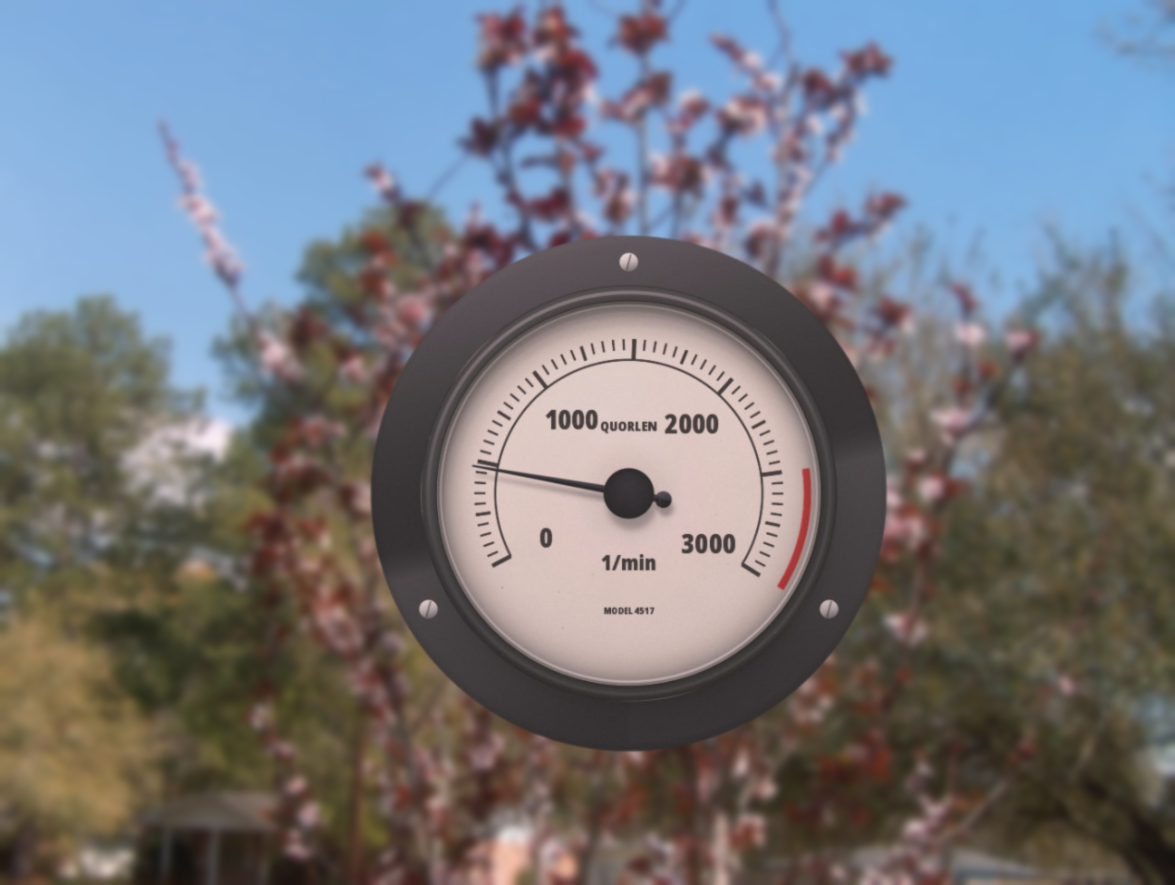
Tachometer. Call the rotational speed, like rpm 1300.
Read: rpm 475
